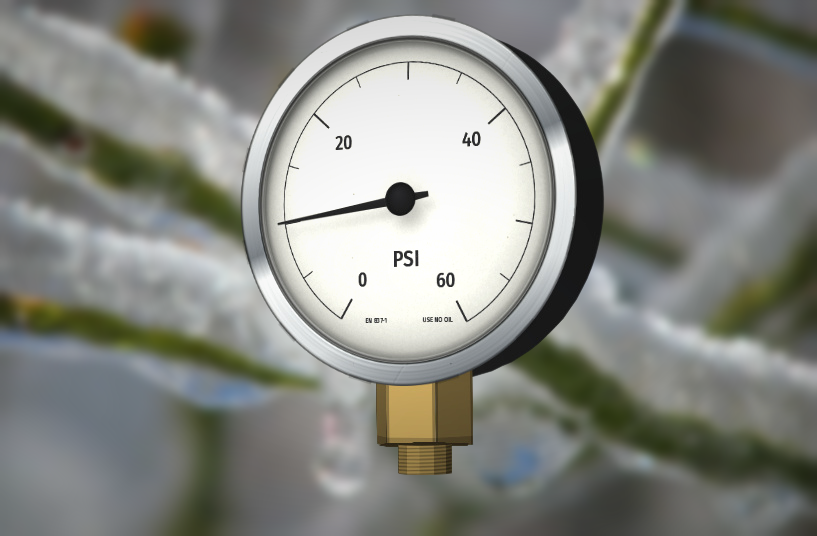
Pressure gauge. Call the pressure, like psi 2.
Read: psi 10
